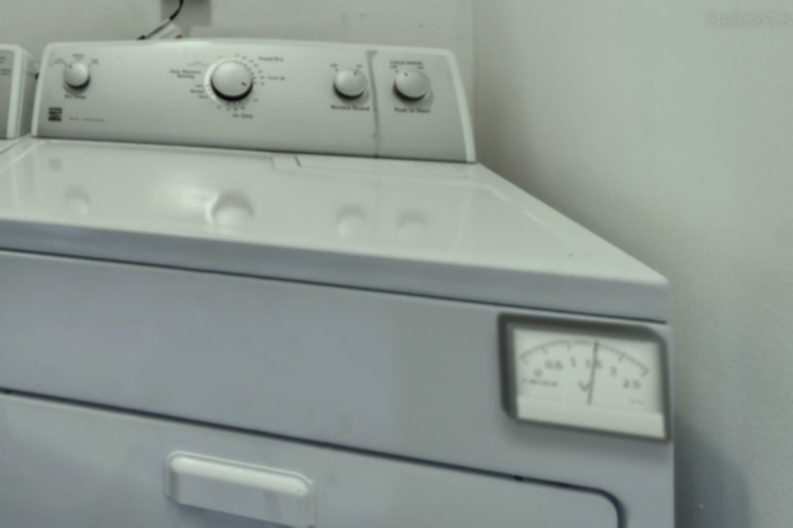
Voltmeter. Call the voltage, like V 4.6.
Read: V 1.5
